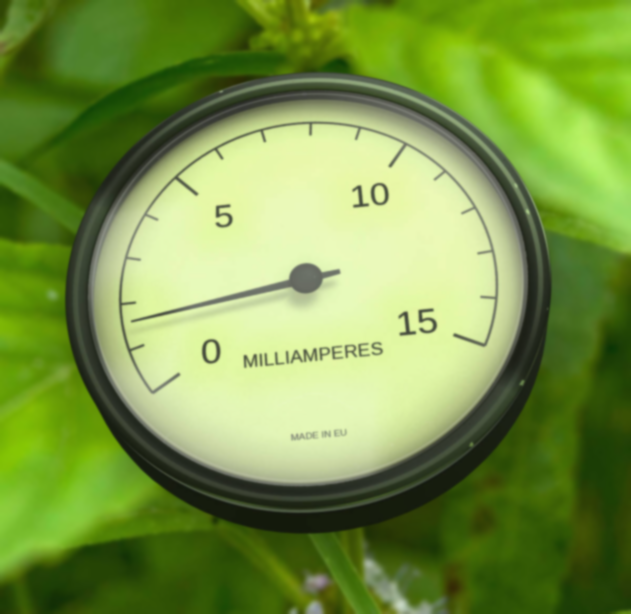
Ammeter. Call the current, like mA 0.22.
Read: mA 1.5
